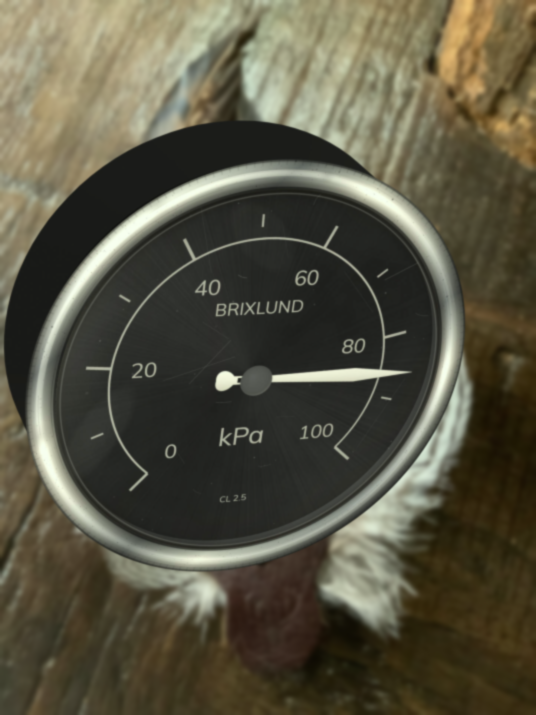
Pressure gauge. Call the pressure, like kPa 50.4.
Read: kPa 85
